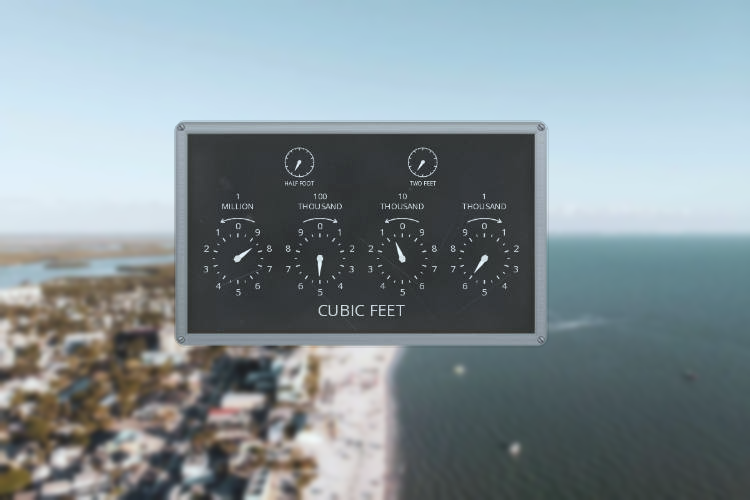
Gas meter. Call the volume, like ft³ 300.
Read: ft³ 850600
